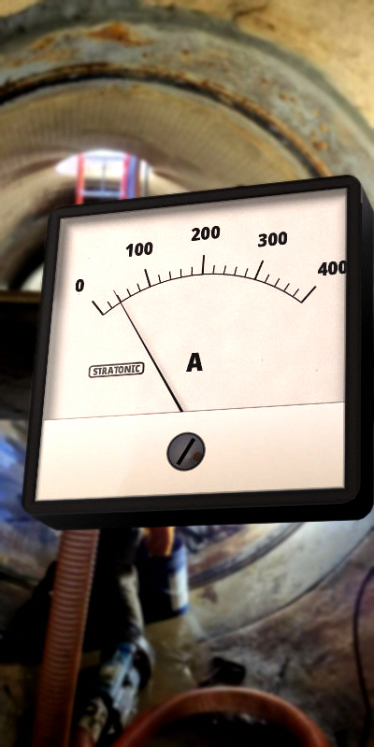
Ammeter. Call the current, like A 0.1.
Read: A 40
